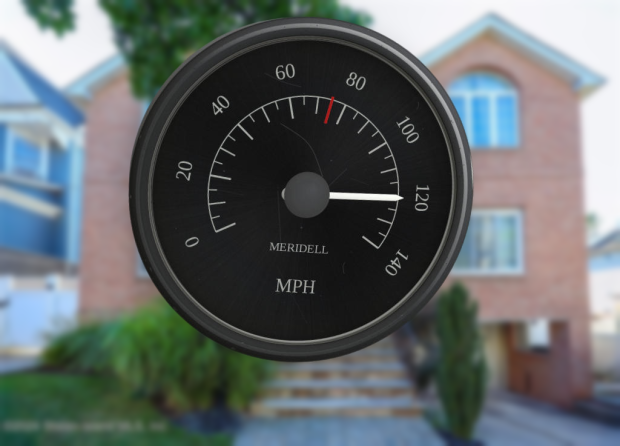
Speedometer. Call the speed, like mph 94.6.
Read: mph 120
